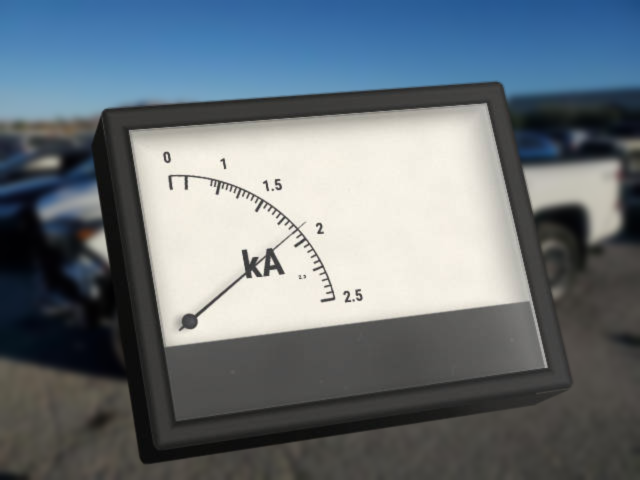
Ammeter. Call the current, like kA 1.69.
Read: kA 1.9
